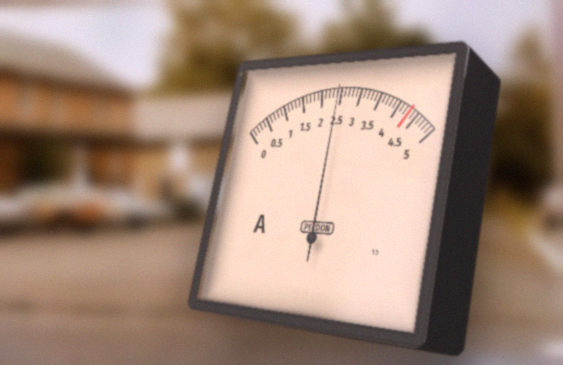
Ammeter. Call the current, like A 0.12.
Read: A 2.5
